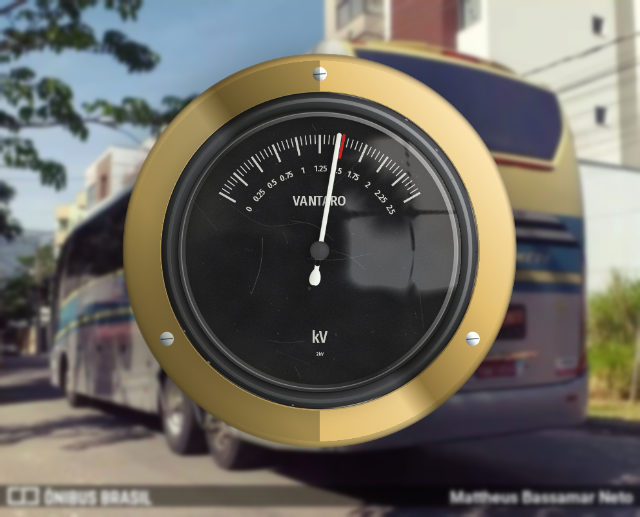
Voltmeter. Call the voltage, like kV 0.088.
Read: kV 1.45
